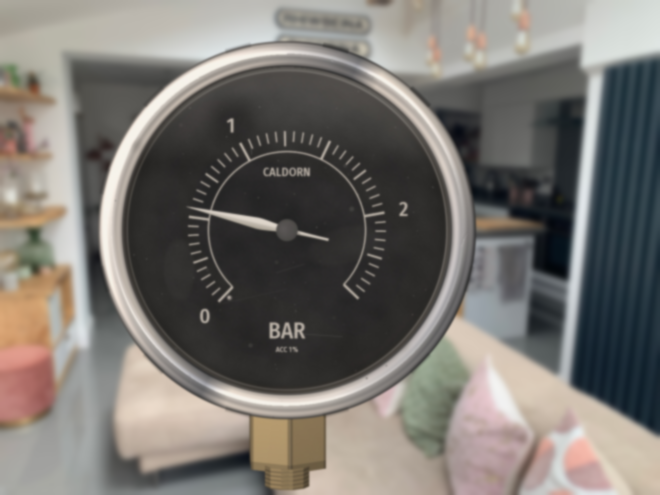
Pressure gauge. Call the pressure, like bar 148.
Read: bar 0.55
